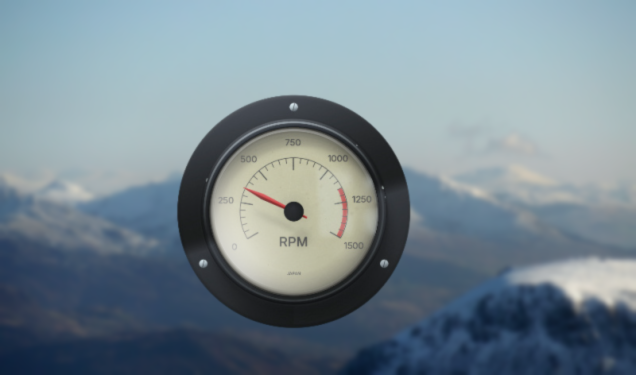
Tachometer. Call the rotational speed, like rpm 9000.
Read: rpm 350
